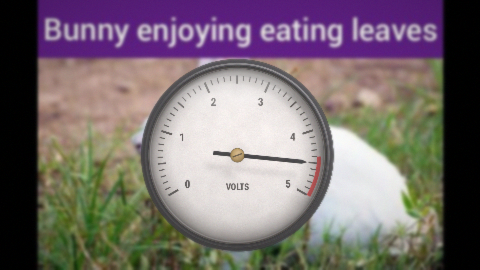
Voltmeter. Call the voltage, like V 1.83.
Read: V 4.5
